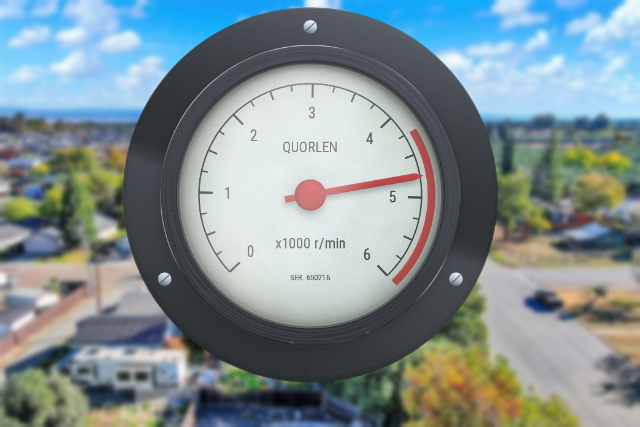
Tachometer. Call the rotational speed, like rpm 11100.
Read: rpm 4750
